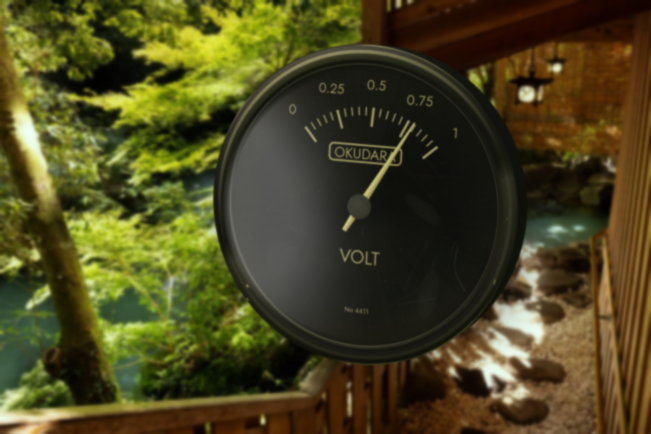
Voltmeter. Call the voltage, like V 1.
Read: V 0.8
